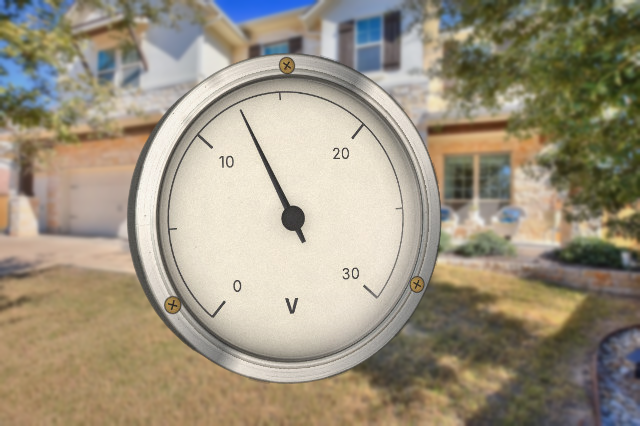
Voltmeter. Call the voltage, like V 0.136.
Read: V 12.5
